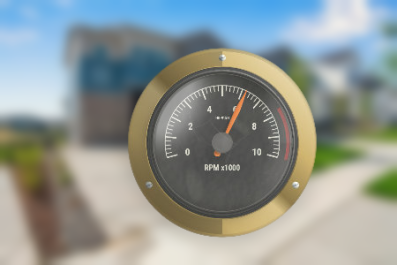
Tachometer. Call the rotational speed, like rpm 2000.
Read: rpm 6200
